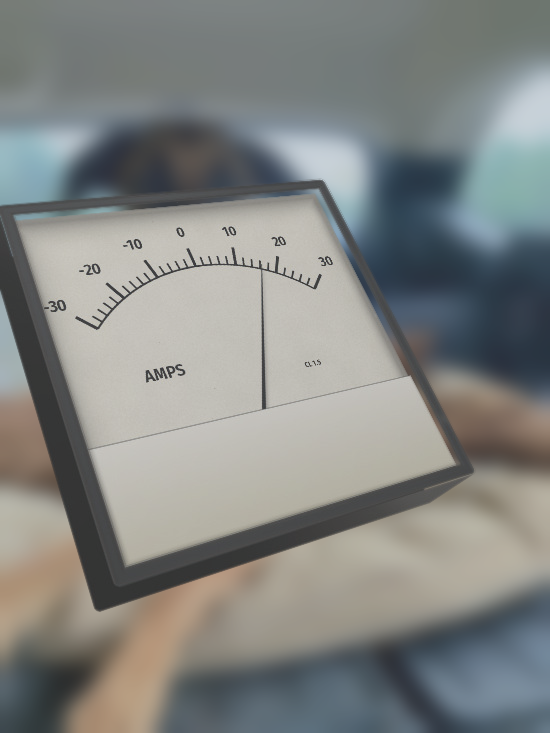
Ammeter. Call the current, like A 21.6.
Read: A 16
